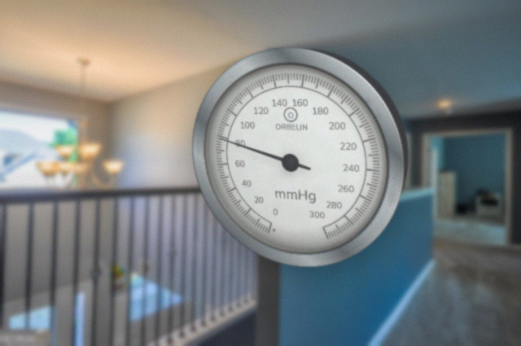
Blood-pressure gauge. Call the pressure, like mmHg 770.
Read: mmHg 80
